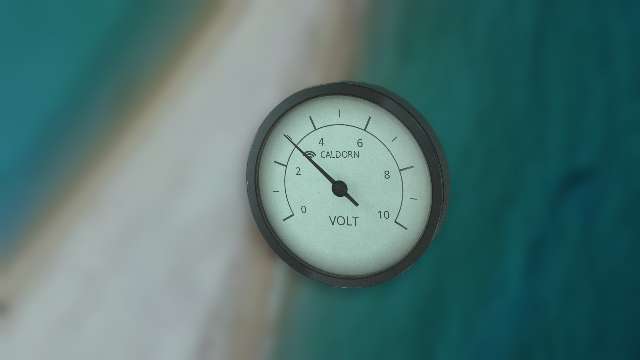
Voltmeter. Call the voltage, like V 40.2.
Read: V 3
